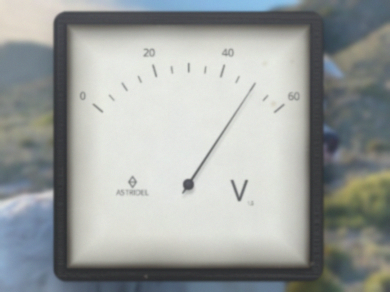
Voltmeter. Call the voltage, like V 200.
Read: V 50
